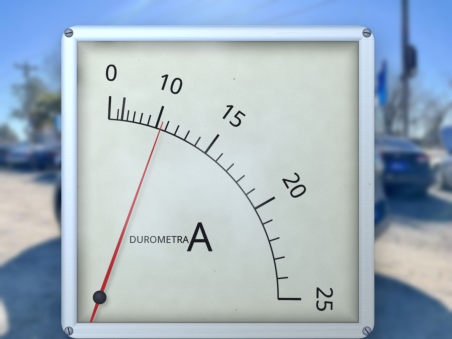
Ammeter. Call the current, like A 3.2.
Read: A 10.5
